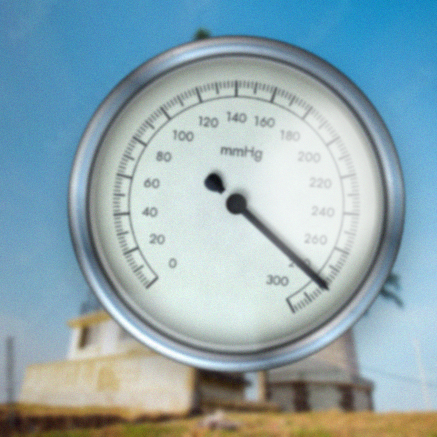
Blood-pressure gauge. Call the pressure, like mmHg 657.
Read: mmHg 280
